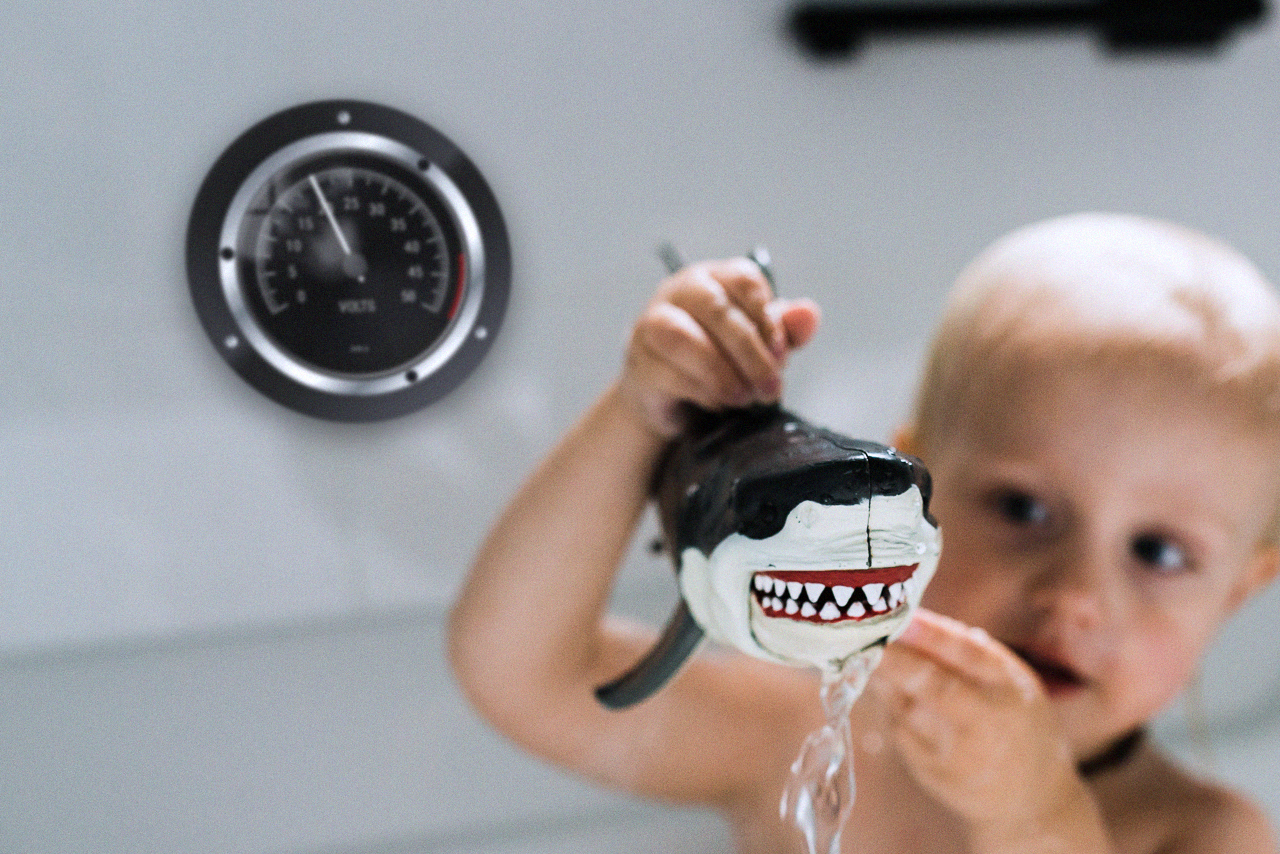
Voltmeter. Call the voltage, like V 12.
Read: V 20
